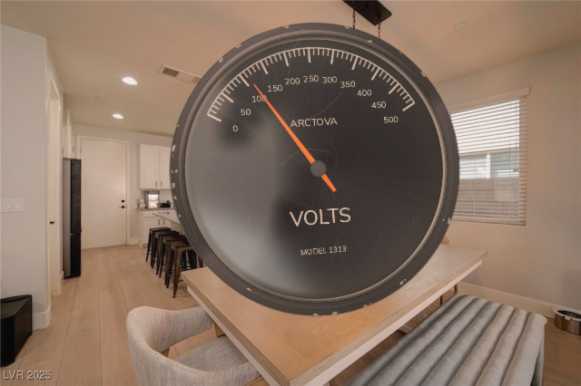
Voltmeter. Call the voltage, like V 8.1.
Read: V 110
